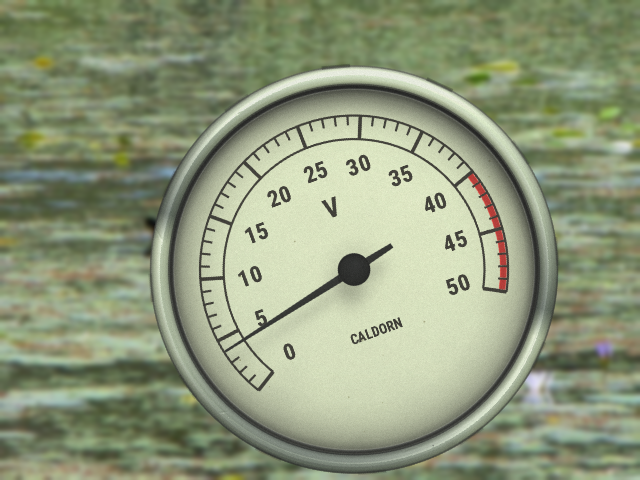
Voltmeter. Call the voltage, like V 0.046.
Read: V 4
